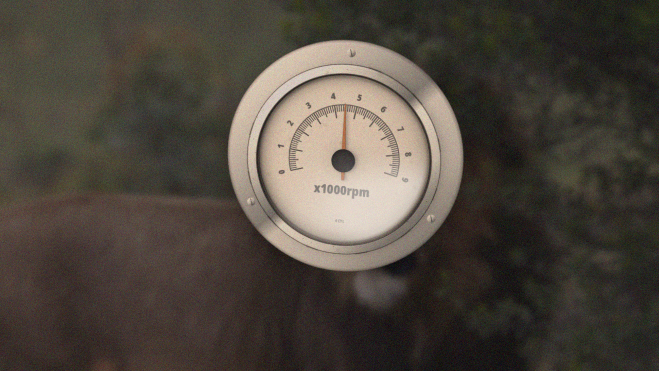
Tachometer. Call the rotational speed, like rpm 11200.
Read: rpm 4500
